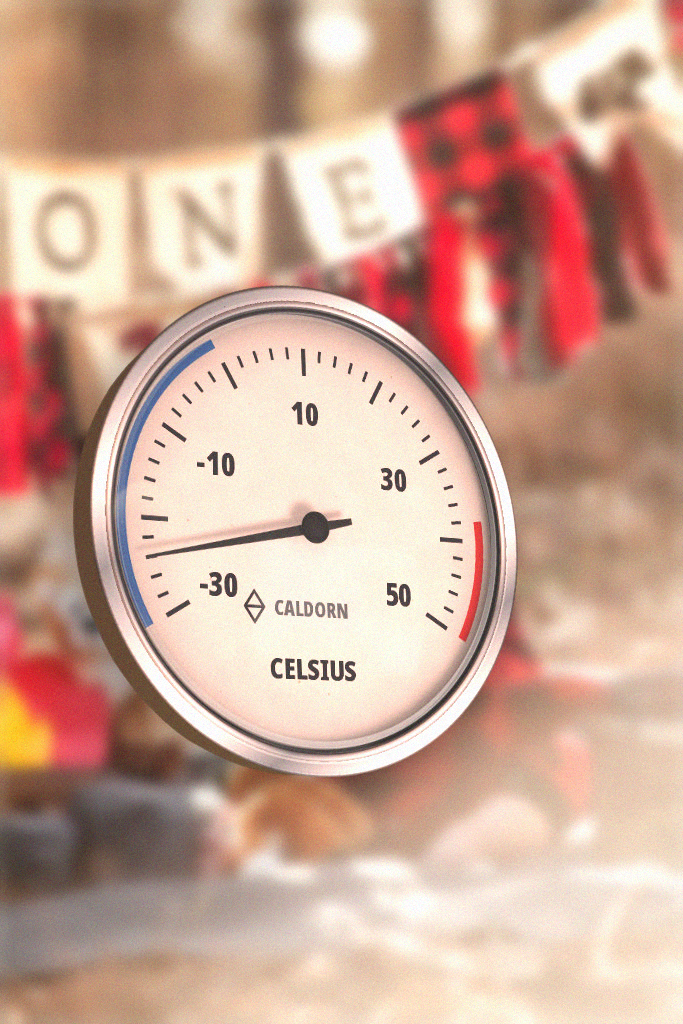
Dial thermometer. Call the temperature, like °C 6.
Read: °C -24
